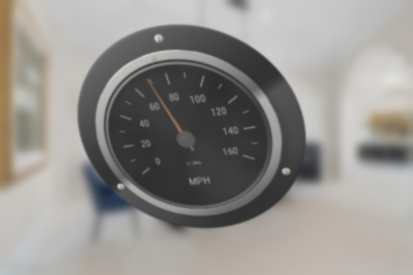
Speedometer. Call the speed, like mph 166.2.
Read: mph 70
